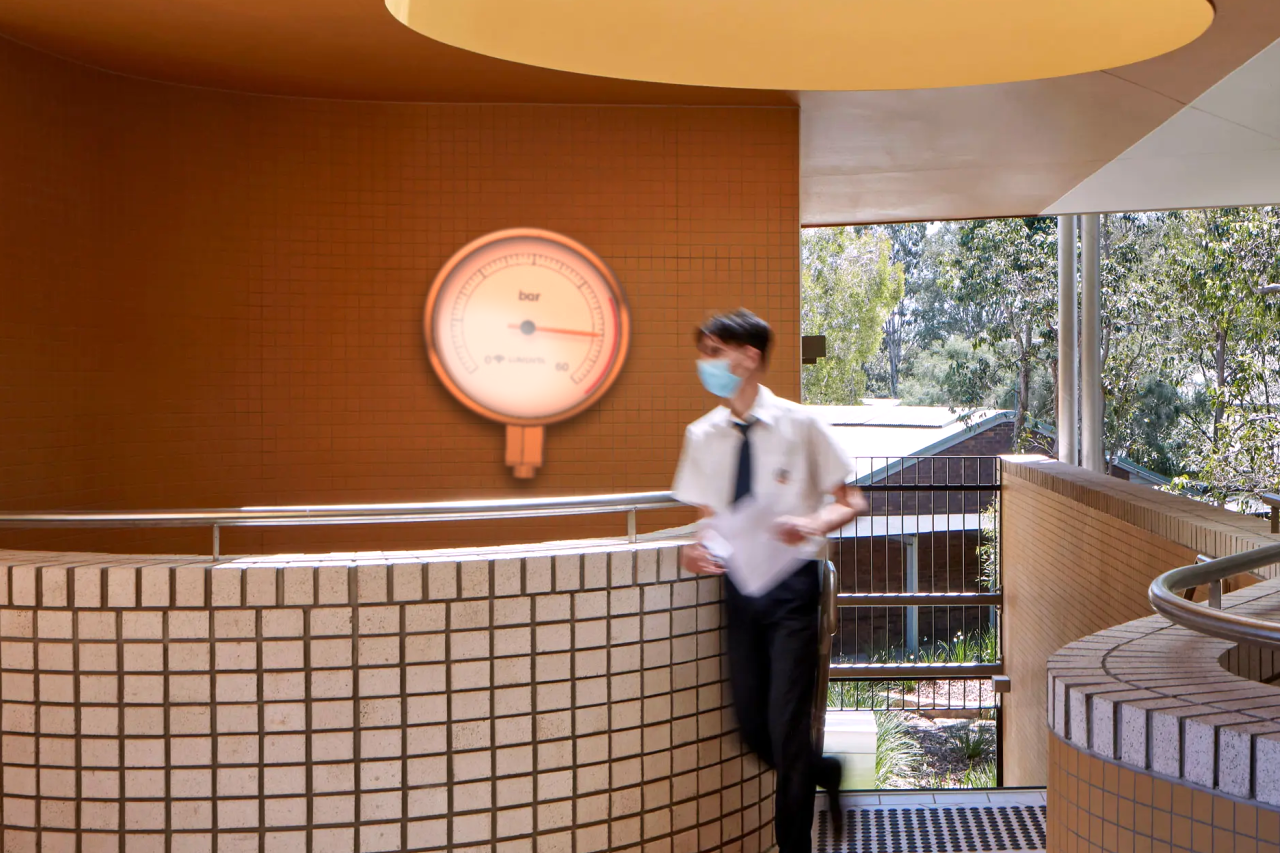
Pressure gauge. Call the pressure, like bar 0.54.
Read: bar 50
